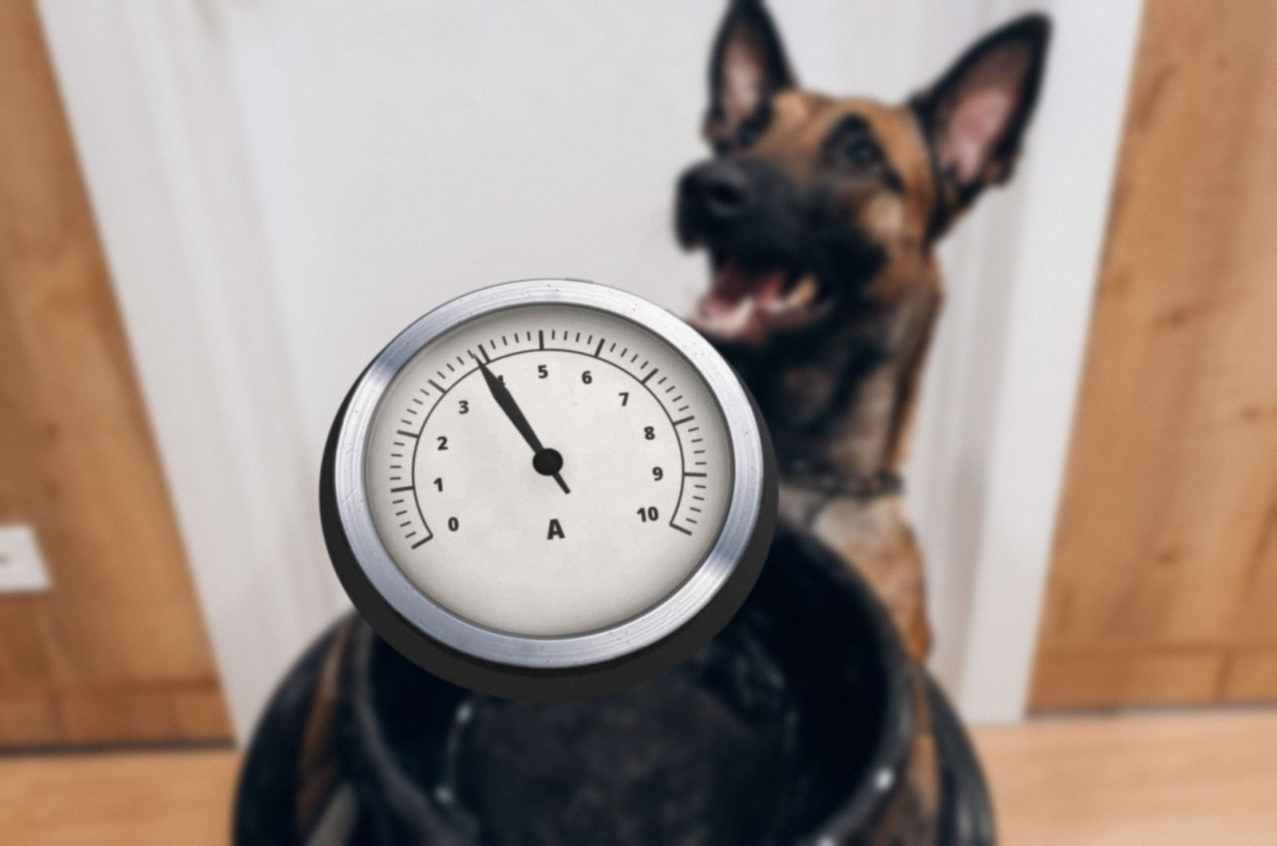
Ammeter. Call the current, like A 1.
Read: A 3.8
